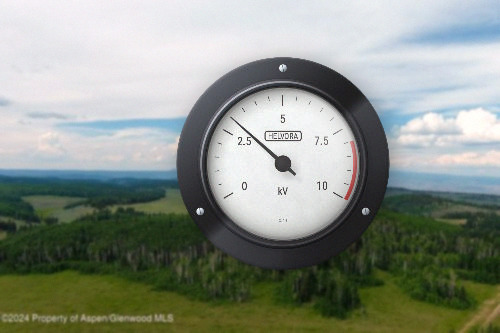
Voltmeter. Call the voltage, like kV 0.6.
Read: kV 3
